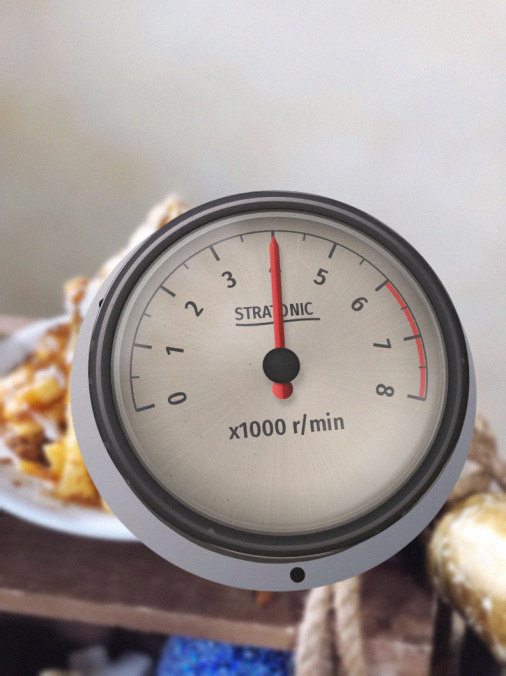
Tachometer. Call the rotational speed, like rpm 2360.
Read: rpm 4000
